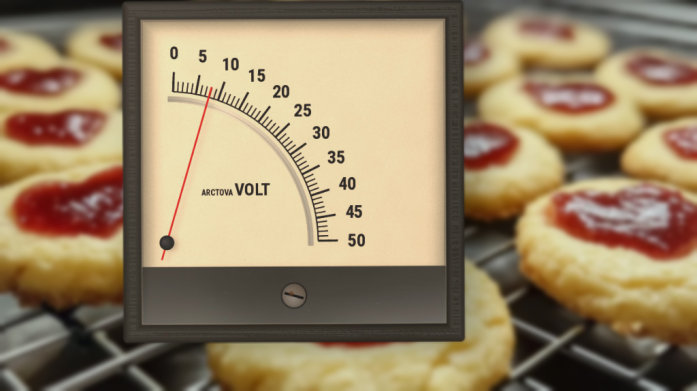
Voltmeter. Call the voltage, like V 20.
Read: V 8
